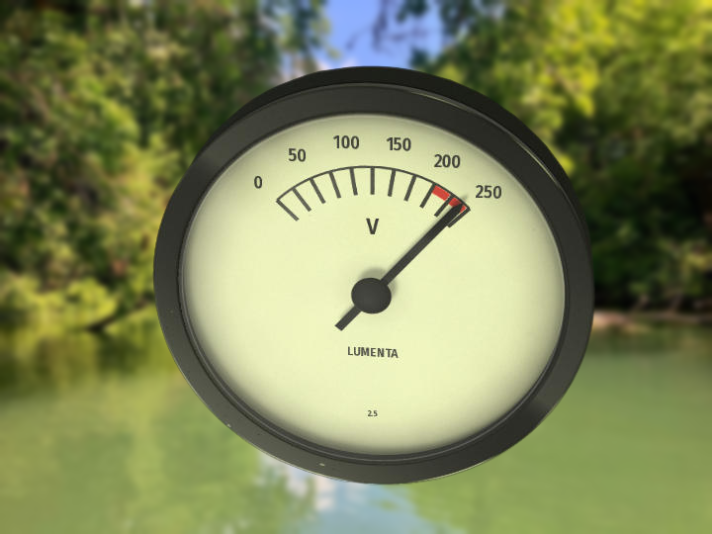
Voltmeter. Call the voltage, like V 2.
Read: V 237.5
